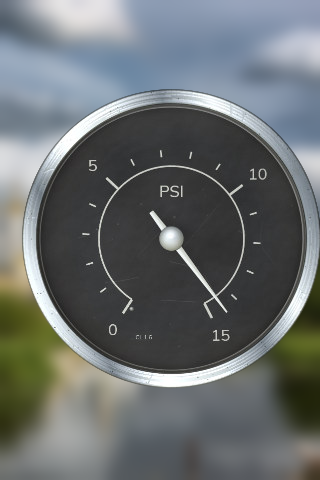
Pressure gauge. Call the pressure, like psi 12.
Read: psi 14.5
